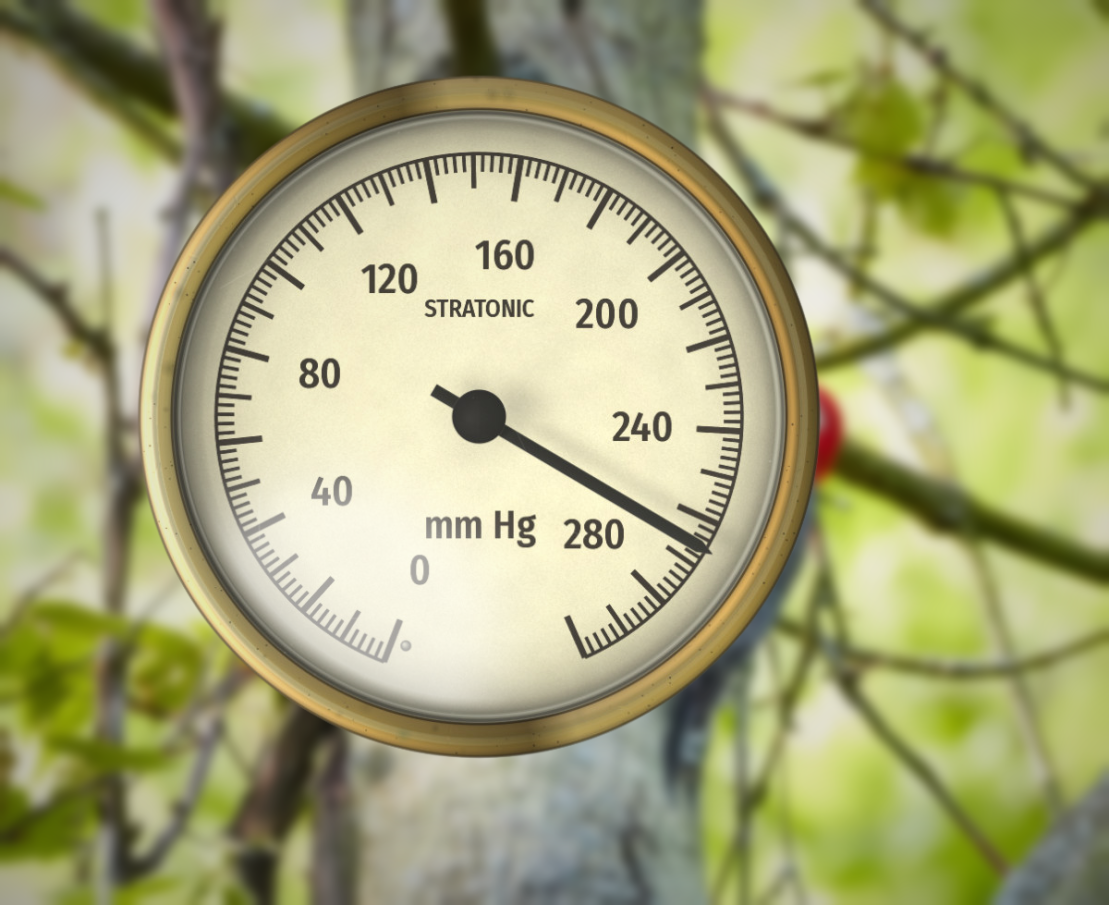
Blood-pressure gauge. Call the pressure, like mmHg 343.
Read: mmHg 266
